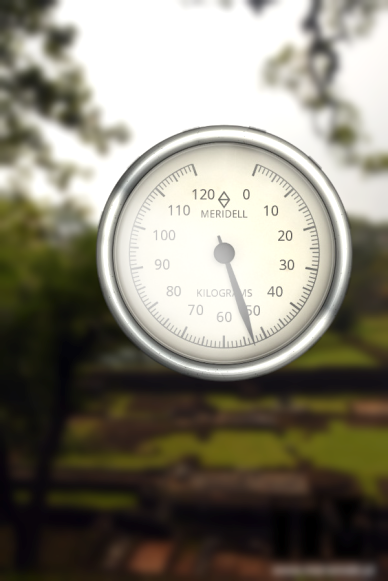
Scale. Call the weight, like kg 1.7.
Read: kg 53
